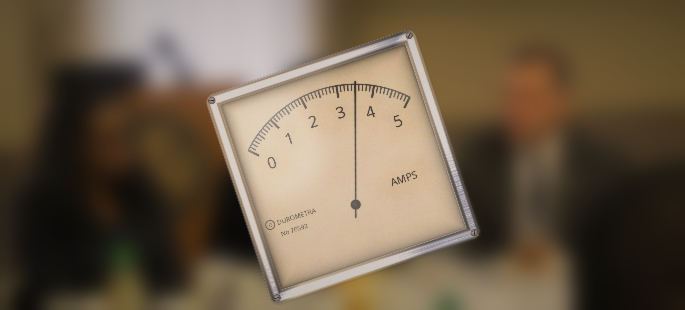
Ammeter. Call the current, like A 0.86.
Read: A 3.5
